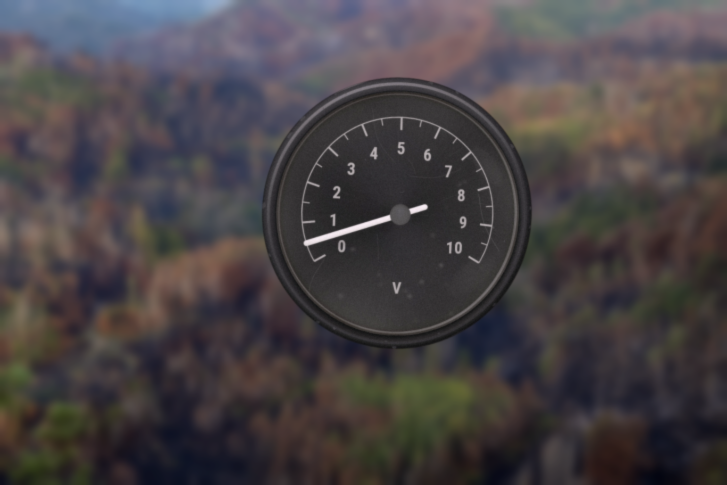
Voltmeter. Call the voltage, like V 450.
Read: V 0.5
